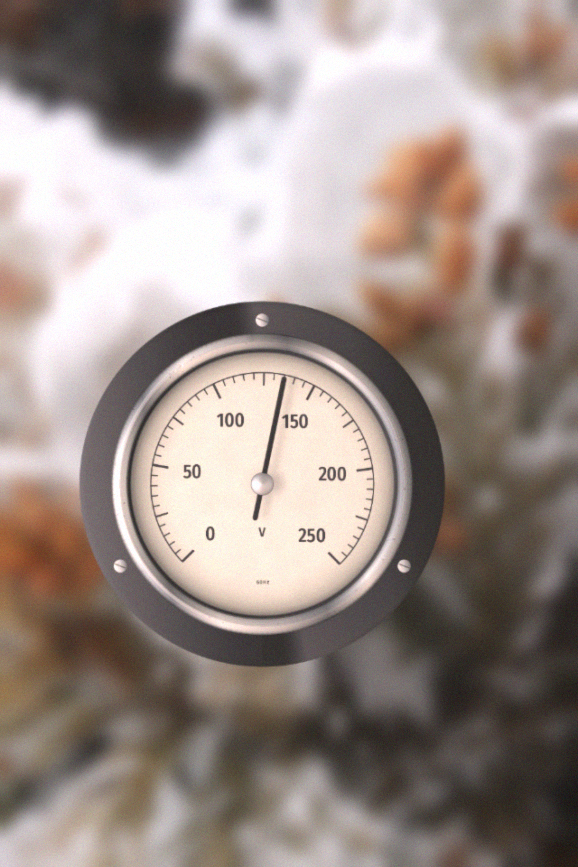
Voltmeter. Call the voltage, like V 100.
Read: V 135
